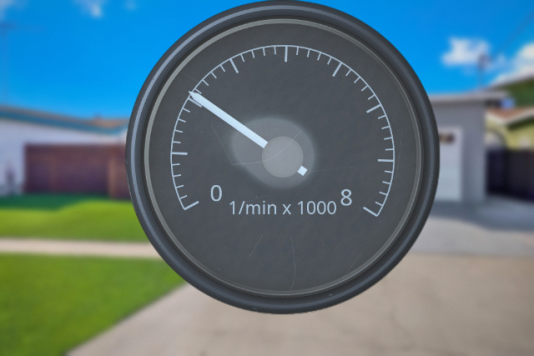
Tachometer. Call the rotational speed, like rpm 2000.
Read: rpm 2100
